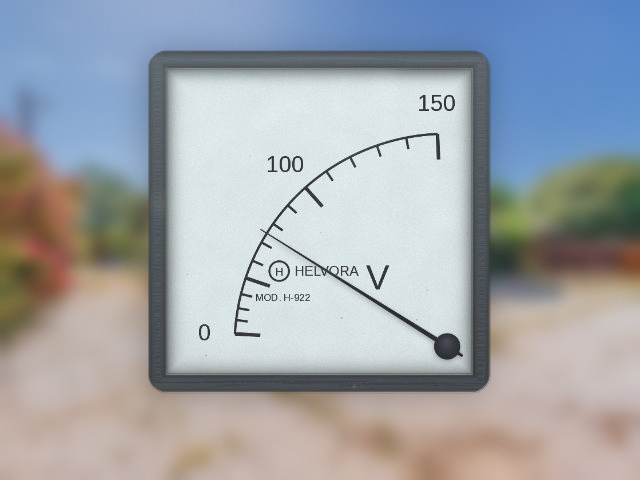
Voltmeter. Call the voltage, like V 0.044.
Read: V 75
